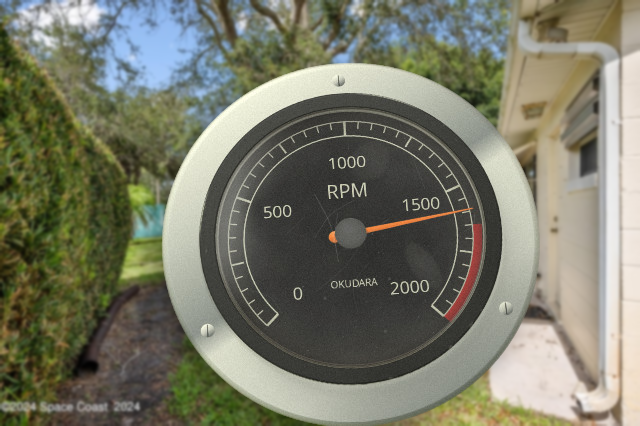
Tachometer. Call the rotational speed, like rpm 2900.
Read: rpm 1600
